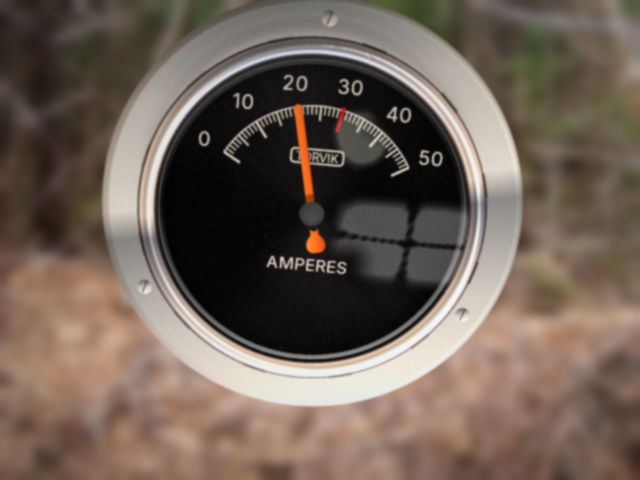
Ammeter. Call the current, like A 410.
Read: A 20
